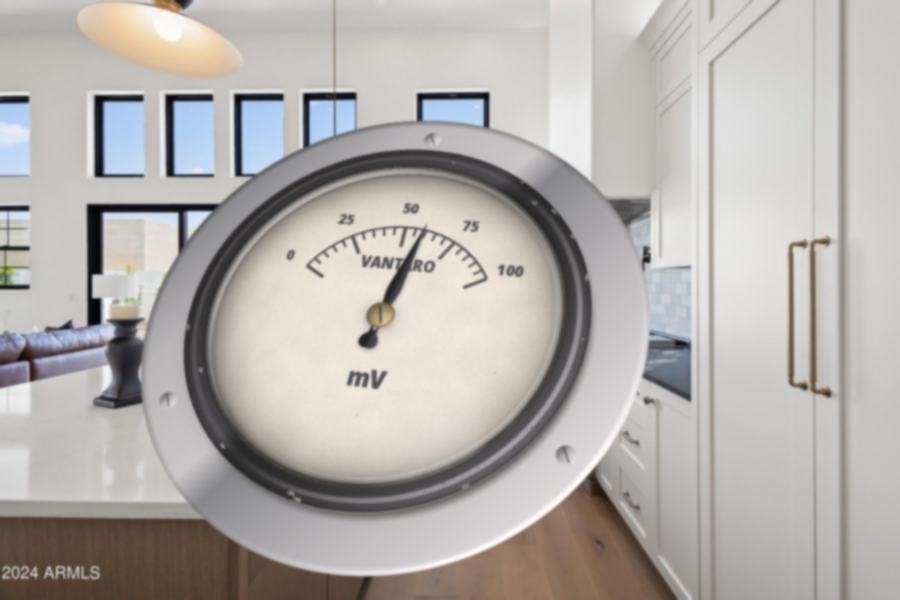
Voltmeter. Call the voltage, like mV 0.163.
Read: mV 60
